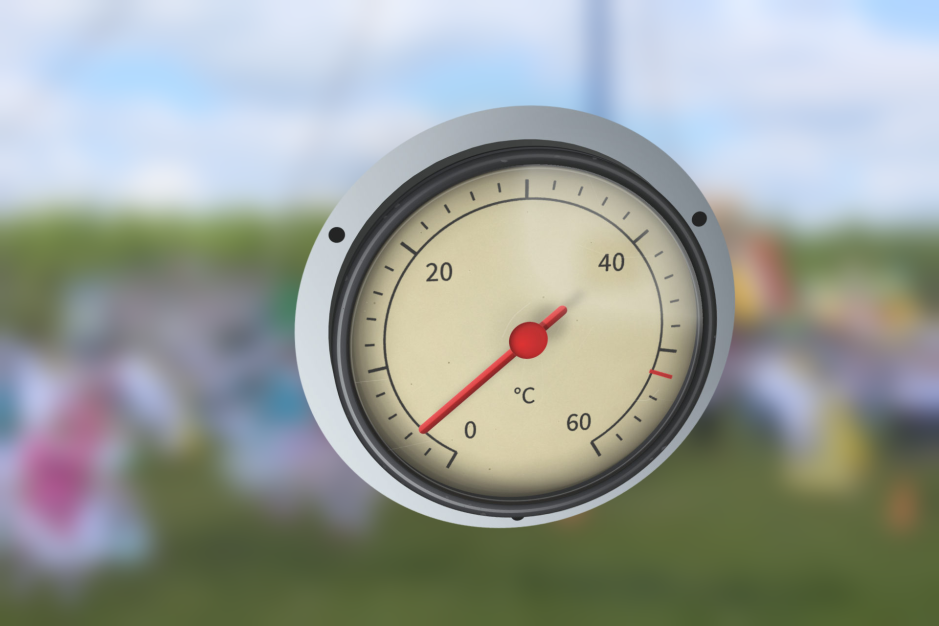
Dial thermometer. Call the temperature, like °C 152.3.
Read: °C 4
